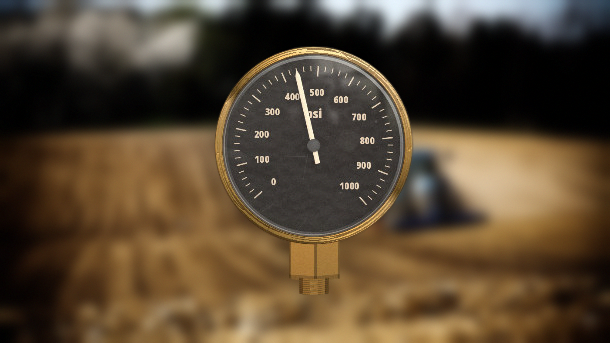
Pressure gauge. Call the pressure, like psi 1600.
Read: psi 440
